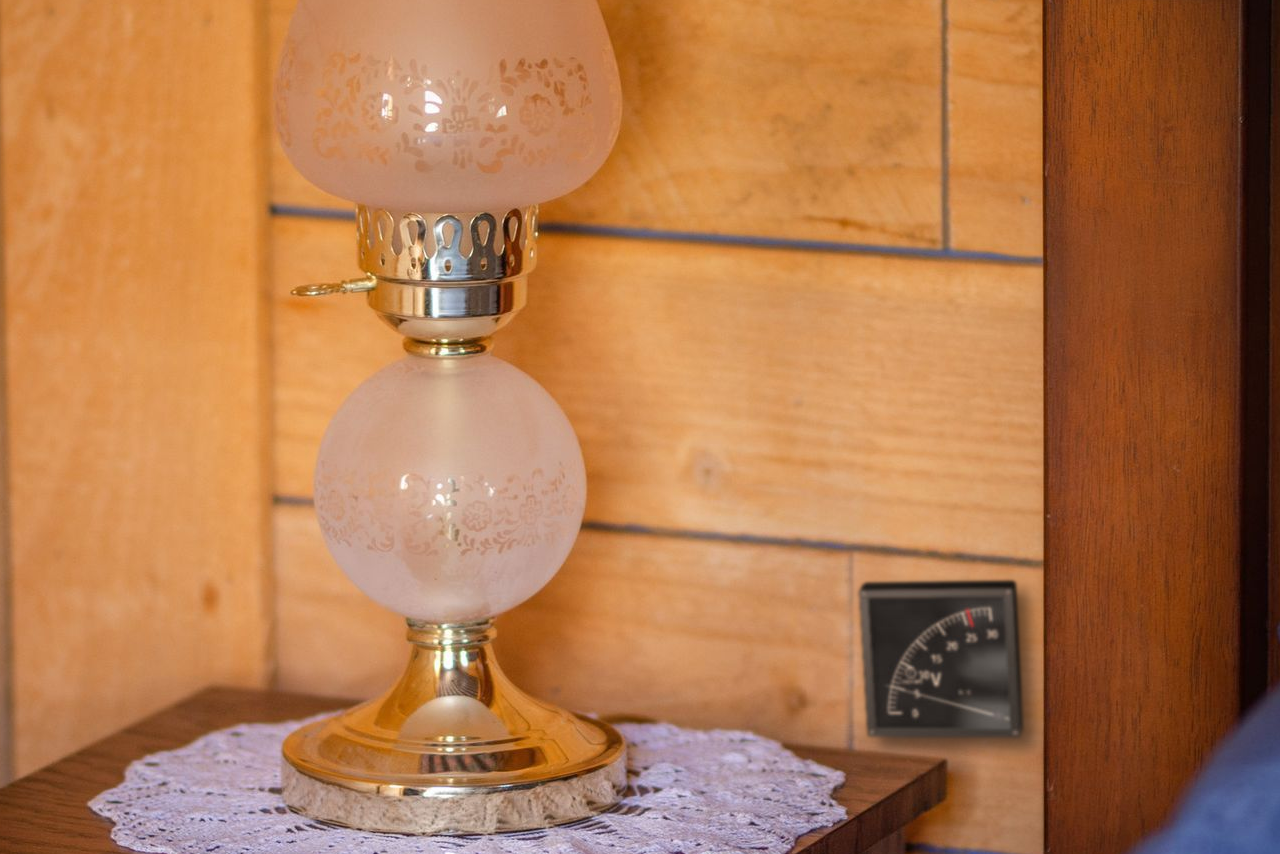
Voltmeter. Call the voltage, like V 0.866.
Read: V 5
